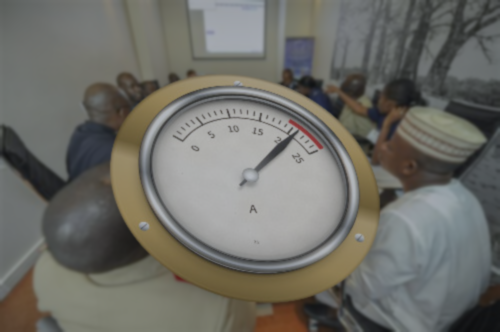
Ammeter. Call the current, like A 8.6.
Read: A 21
